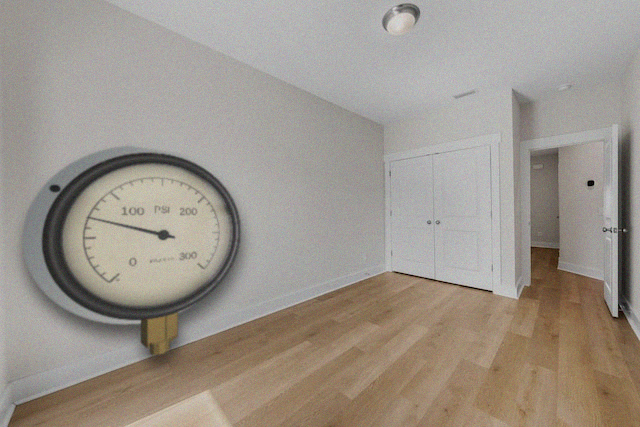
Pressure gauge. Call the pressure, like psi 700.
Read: psi 70
